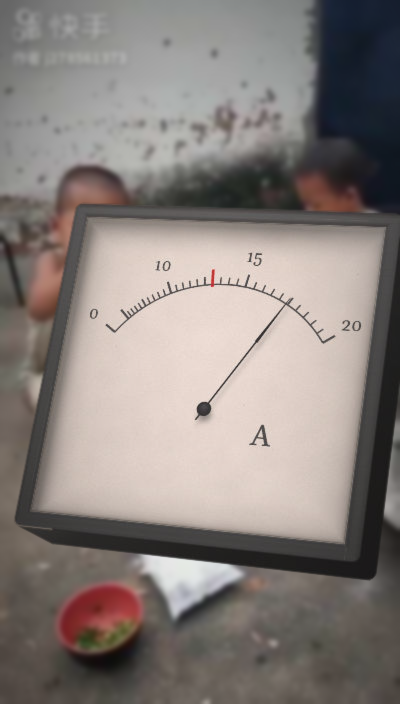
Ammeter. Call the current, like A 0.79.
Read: A 17.5
